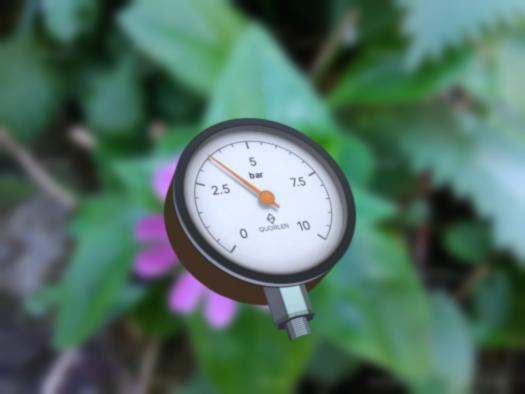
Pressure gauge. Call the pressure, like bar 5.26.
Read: bar 3.5
